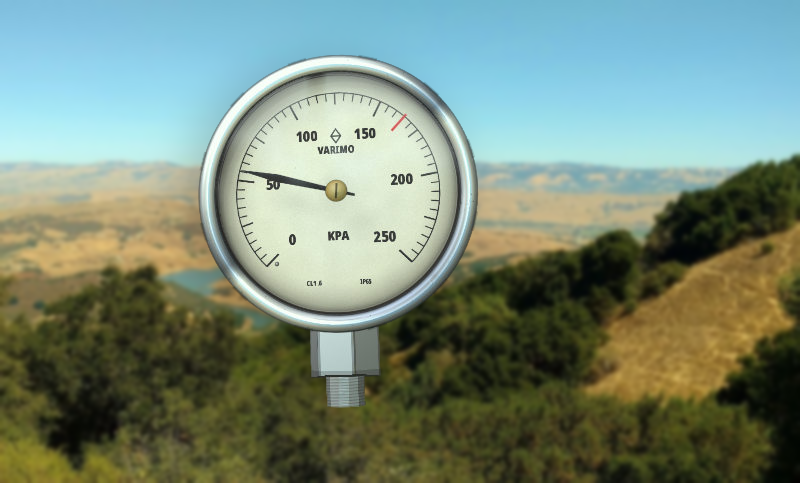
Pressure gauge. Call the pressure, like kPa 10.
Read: kPa 55
